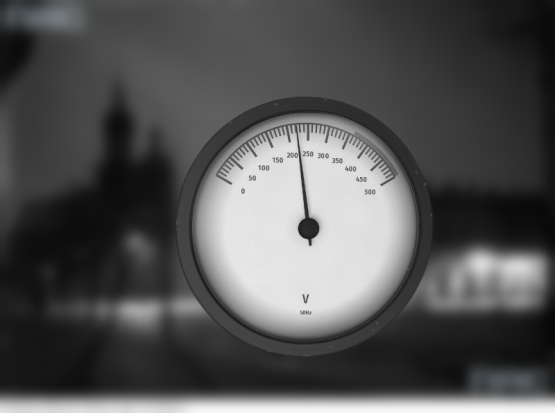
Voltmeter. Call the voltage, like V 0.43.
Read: V 220
